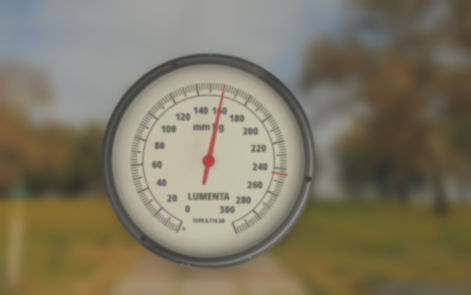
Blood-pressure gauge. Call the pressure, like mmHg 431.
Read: mmHg 160
